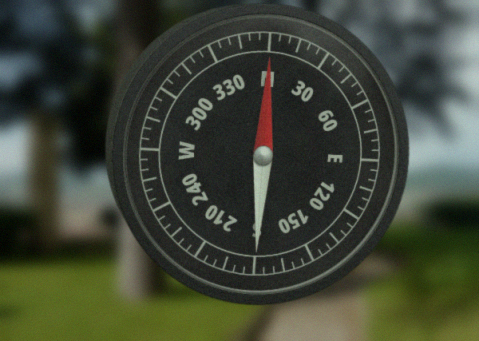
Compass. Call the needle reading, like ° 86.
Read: ° 0
